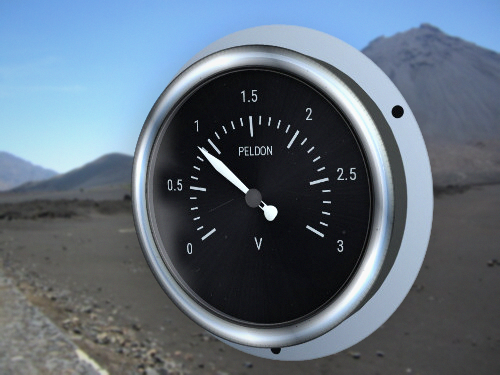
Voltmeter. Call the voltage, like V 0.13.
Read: V 0.9
